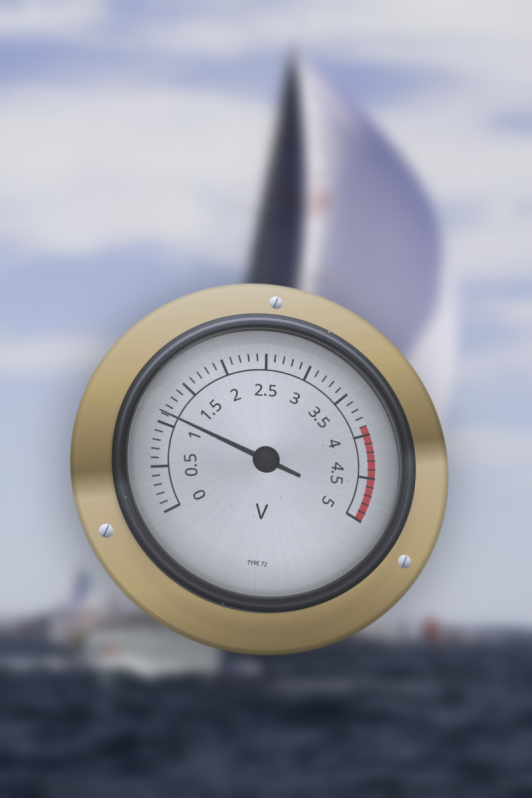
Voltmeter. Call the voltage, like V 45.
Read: V 1.1
